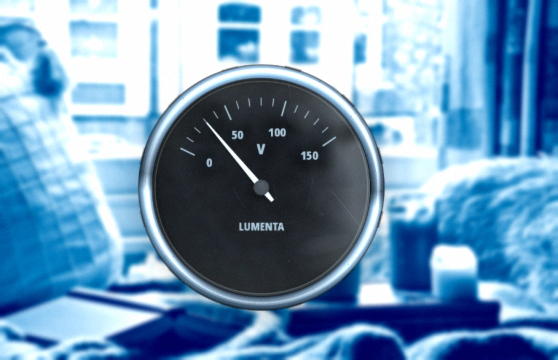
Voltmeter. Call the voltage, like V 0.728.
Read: V 30
